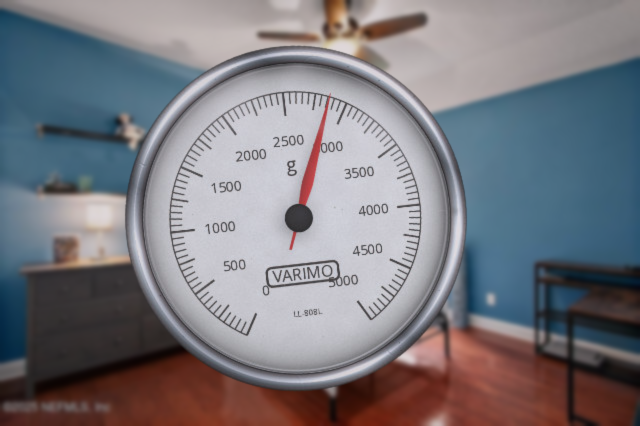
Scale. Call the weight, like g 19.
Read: g 2850
